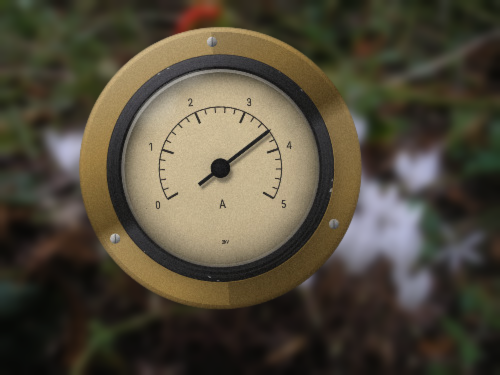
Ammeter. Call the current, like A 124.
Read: A 3.6
